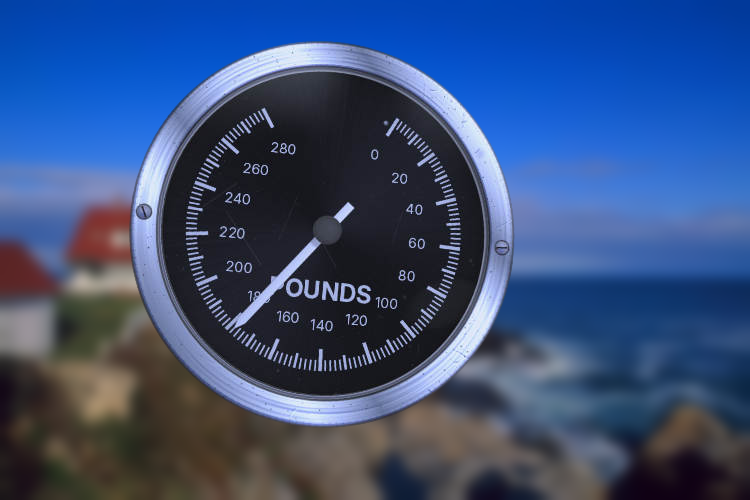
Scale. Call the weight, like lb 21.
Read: lb 178
